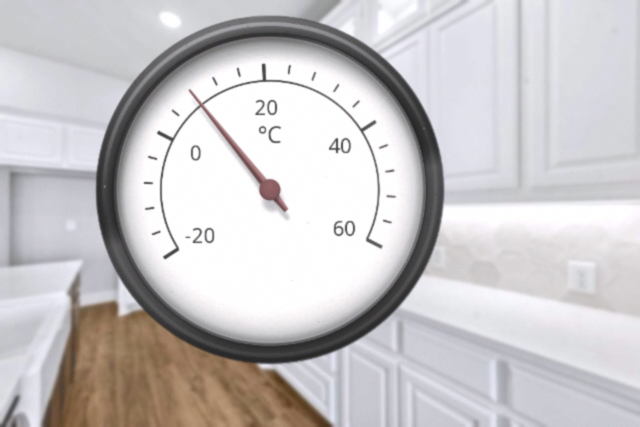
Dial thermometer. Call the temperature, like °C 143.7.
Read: °C 8
